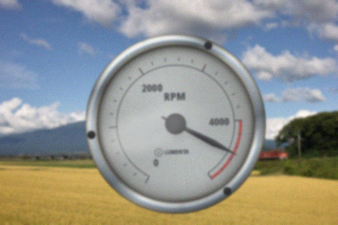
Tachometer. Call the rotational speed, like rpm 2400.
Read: rpm 4500
